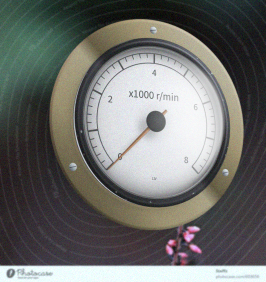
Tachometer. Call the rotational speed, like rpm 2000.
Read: rpm 0
